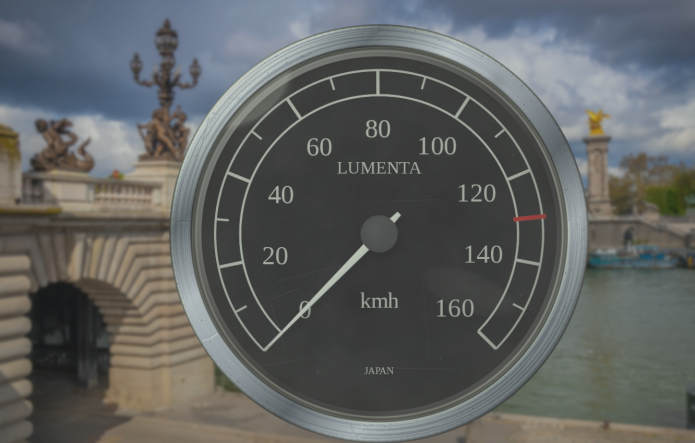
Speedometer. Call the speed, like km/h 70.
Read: km/h 0
